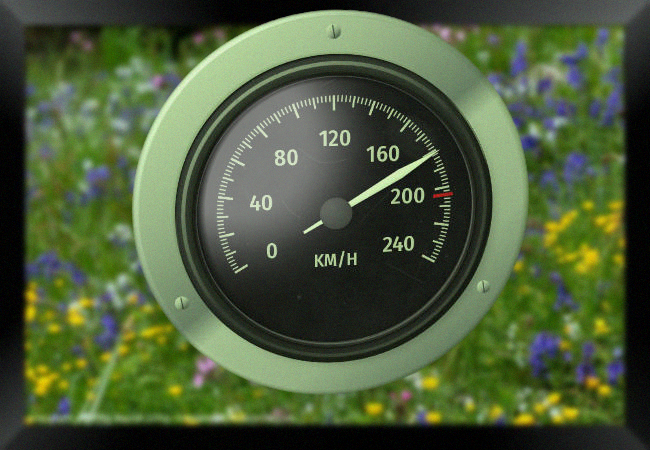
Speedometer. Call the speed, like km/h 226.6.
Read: km/h 180
